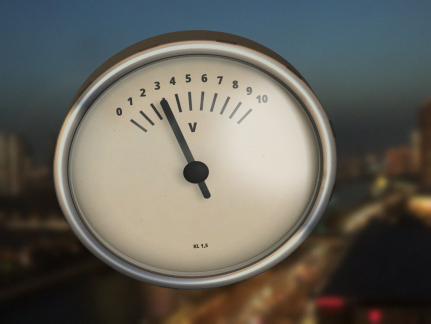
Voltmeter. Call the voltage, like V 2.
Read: V 3
